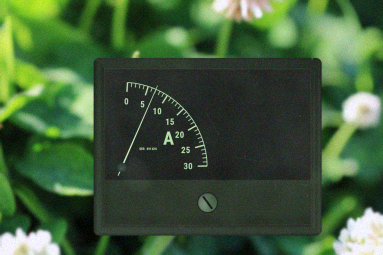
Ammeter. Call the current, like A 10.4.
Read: A 7
